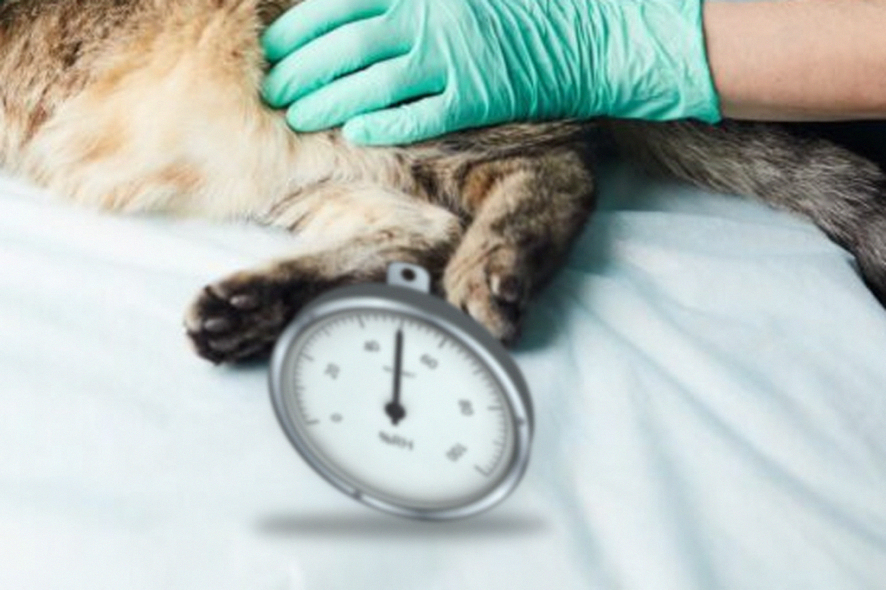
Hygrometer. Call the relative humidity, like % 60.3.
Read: % 50
